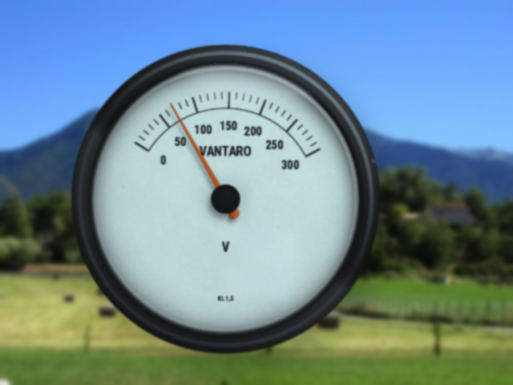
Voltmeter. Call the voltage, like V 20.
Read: V 70
